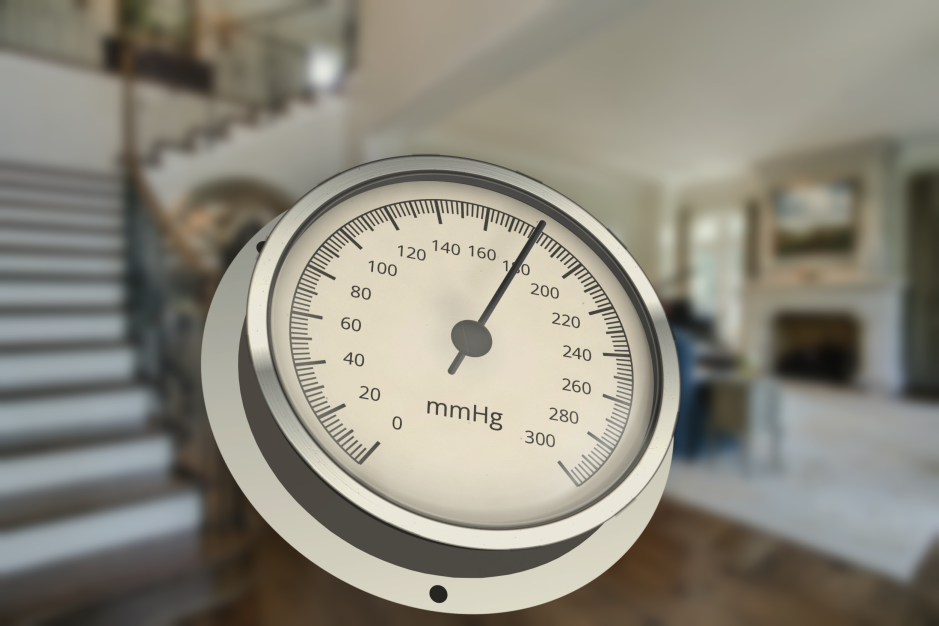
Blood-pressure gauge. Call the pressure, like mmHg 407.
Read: mmHg 180
